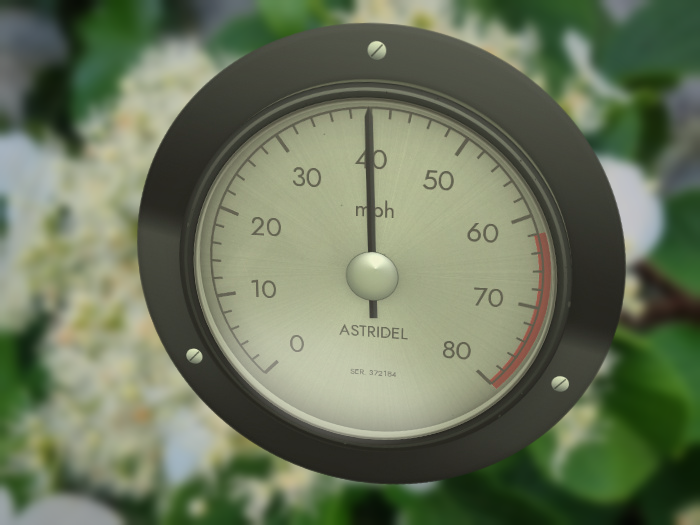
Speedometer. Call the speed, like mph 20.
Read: mph 40
